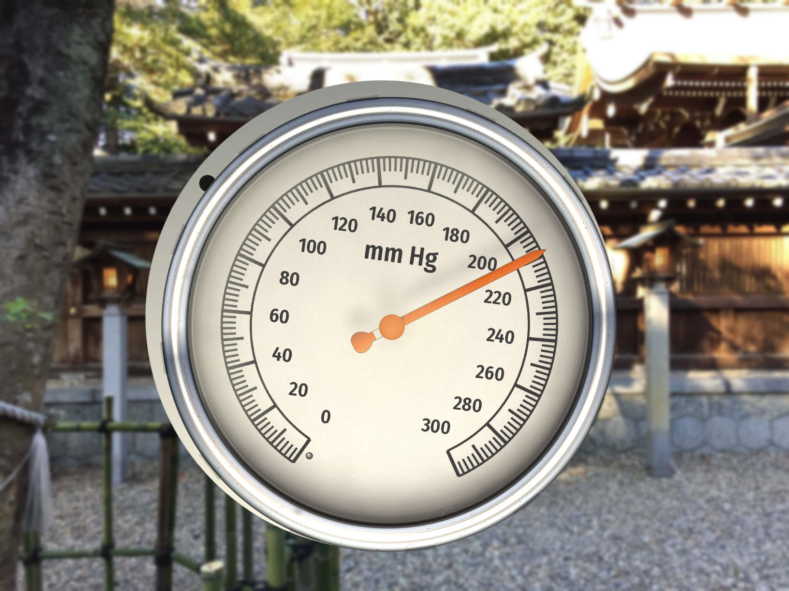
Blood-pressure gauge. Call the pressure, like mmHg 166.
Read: mmHg 208
